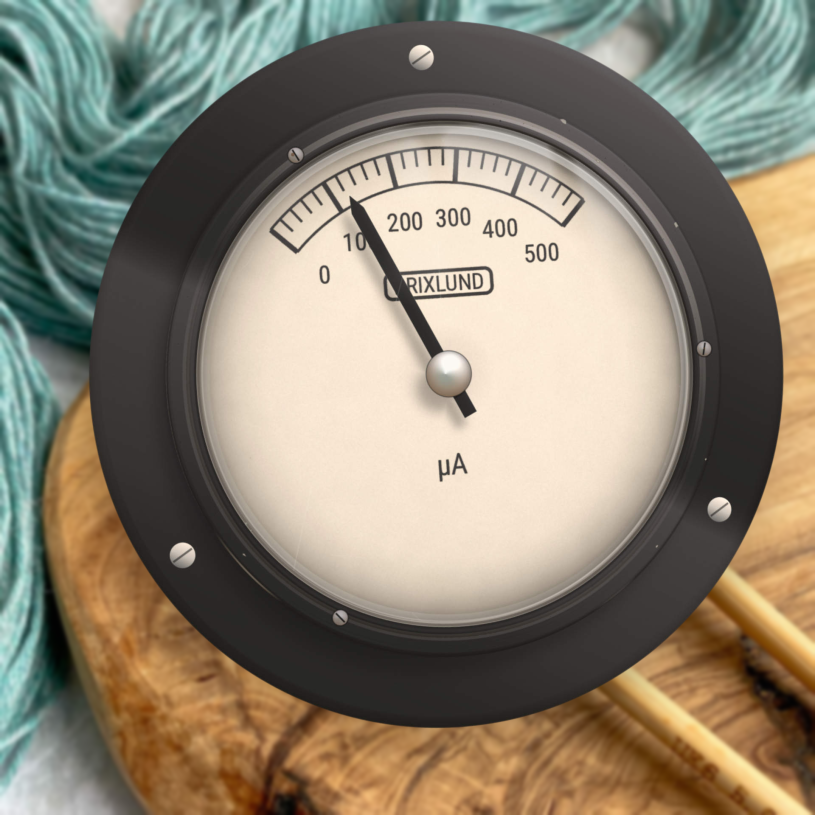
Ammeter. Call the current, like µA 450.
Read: µA 120
